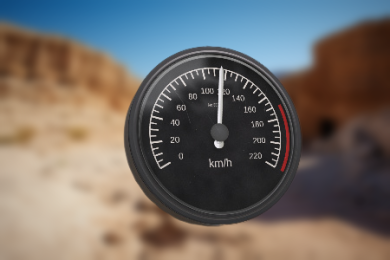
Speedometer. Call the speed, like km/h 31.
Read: km/h 115
